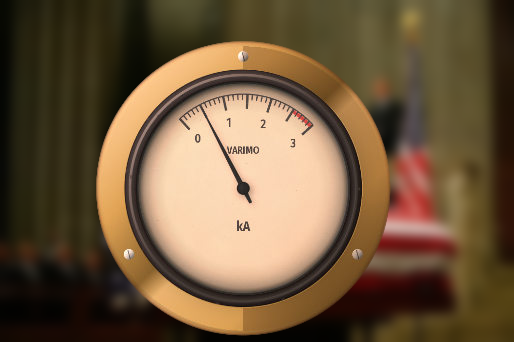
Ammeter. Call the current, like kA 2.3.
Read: kA 0.5
